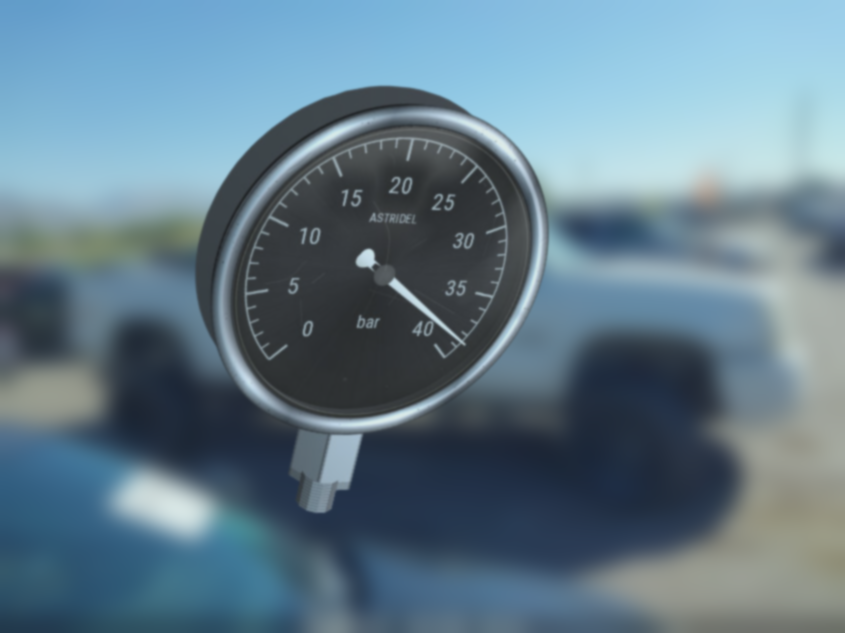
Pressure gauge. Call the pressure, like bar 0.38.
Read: bar 38.5
